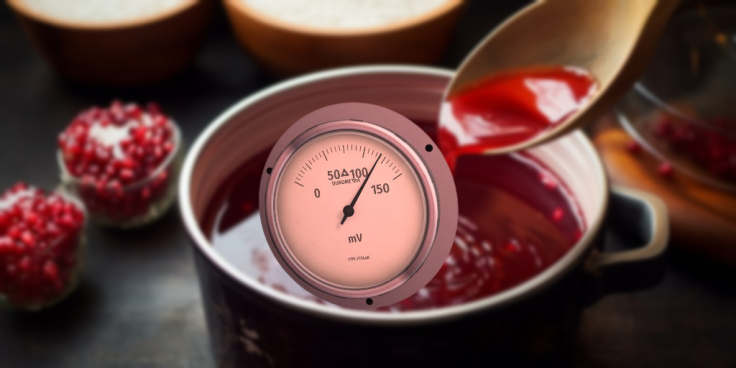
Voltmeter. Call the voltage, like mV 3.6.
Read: mV 120
